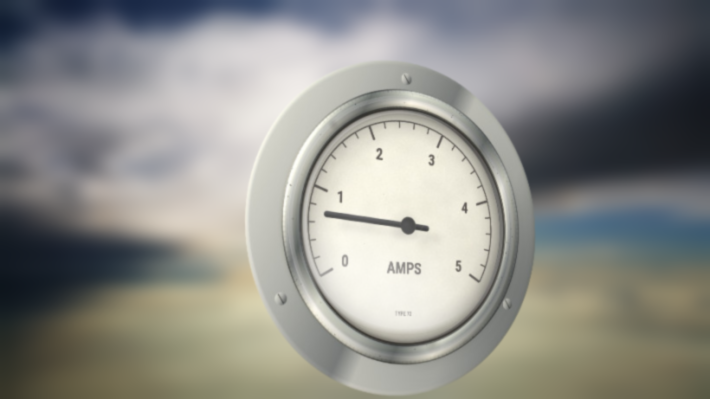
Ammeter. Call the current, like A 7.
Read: A 0.7
